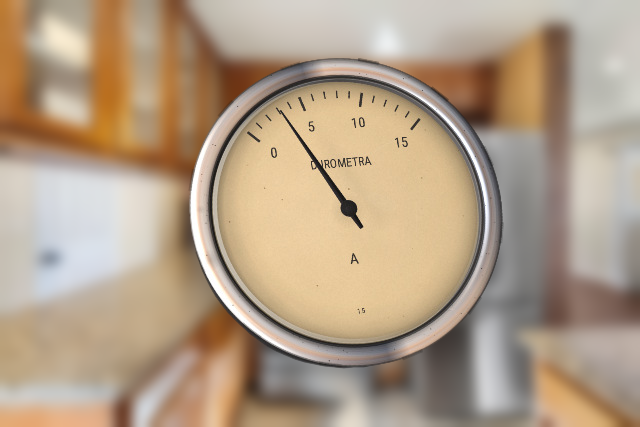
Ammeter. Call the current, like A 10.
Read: A 3
